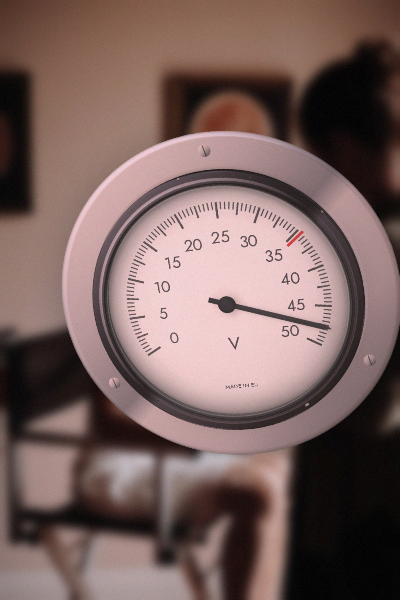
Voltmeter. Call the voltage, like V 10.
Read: V 47.5
